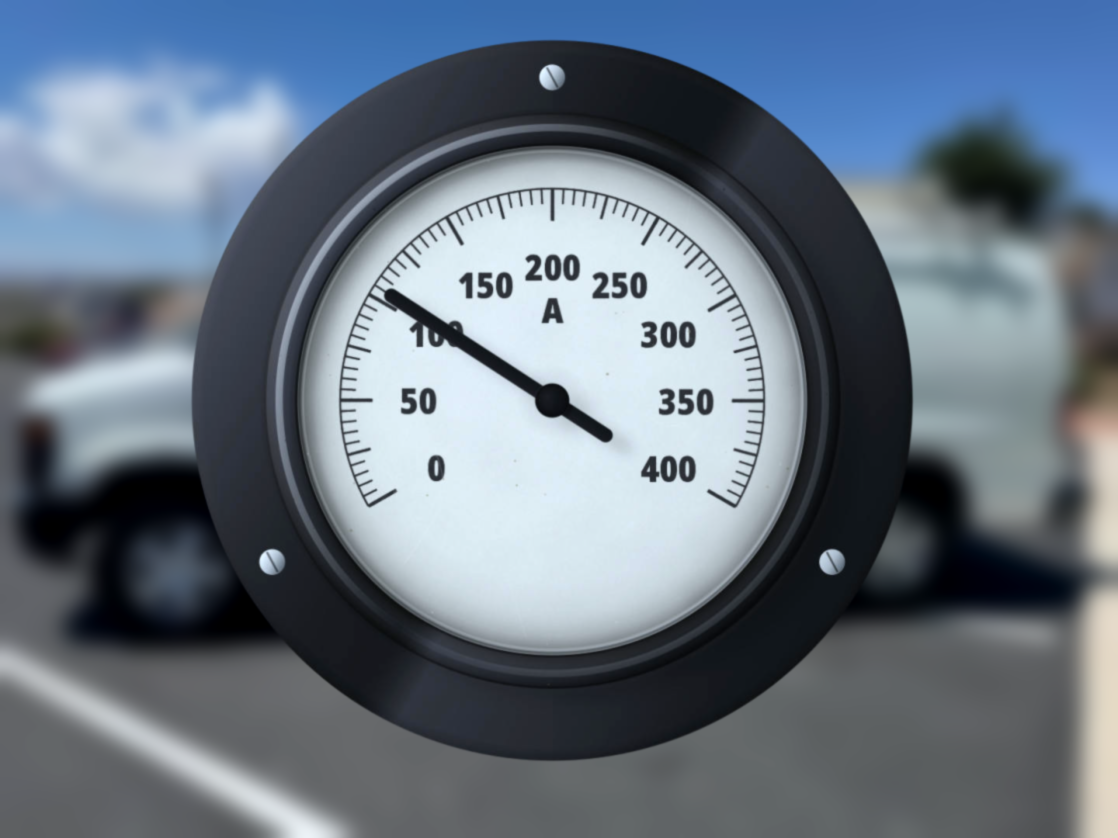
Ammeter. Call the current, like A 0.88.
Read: A 105
